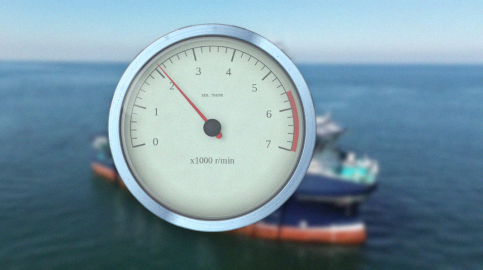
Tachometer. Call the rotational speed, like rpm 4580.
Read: rpm 2100
